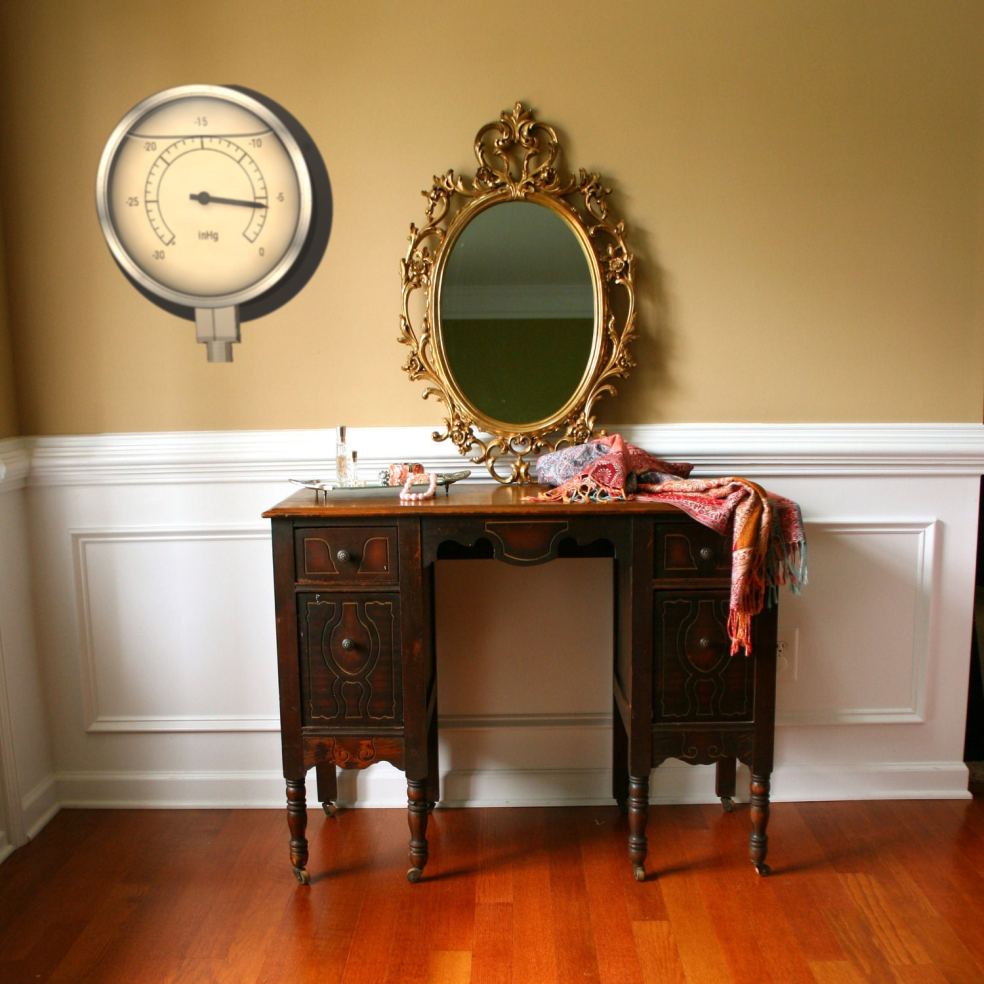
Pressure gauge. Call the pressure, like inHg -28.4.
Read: inHg -4
